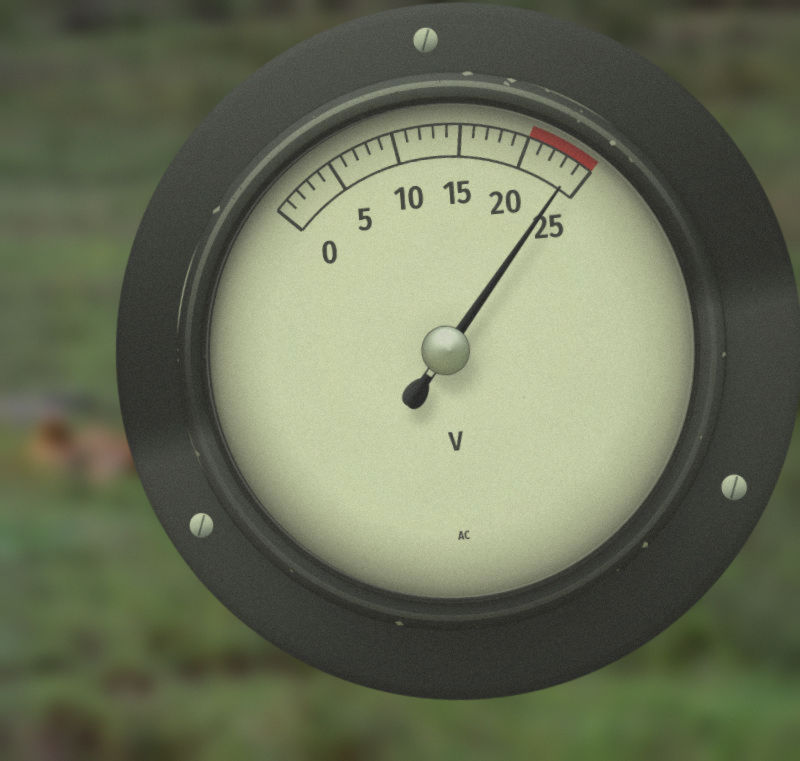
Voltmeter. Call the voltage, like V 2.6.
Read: V 24
